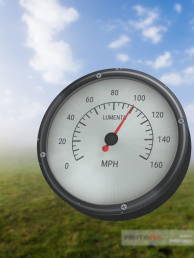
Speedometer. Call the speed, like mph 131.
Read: mph 100
